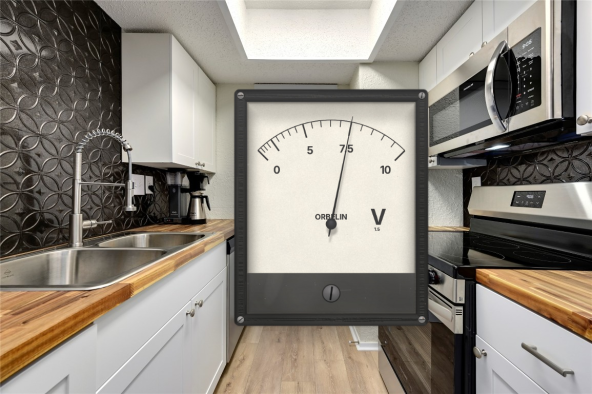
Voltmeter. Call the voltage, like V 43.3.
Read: V 7.5
